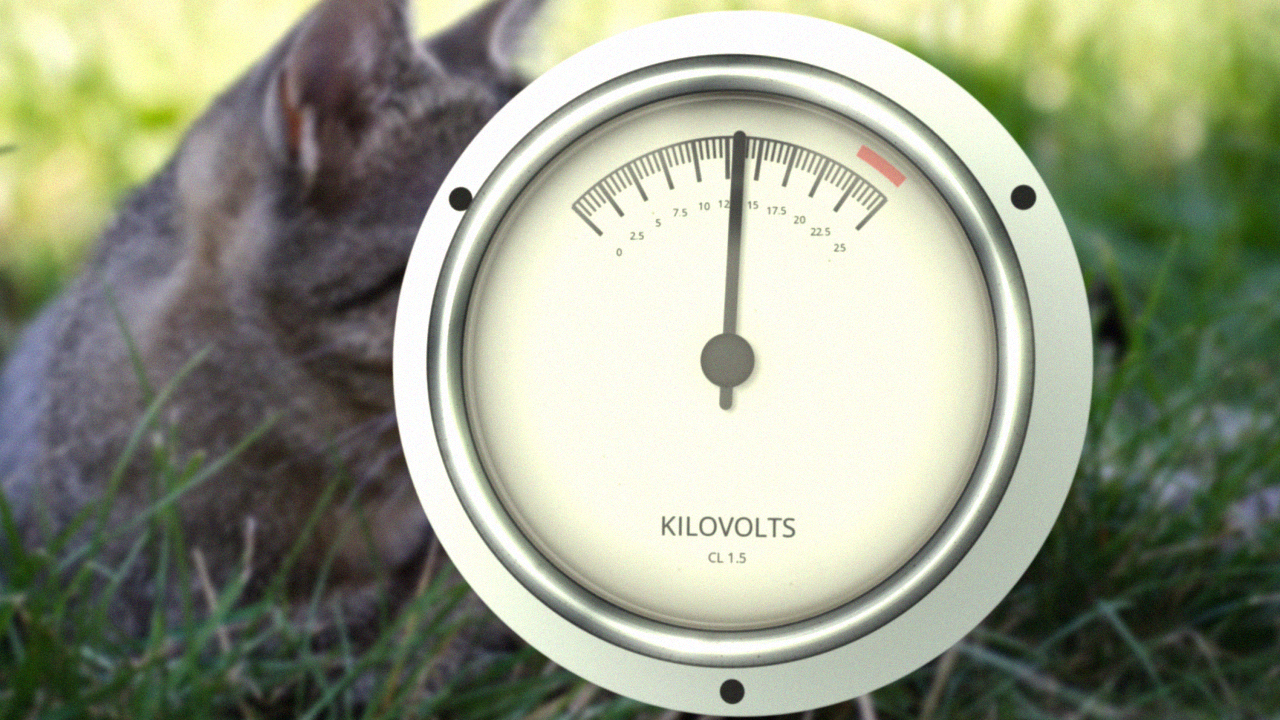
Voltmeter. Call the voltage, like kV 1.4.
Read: kV 13.5
